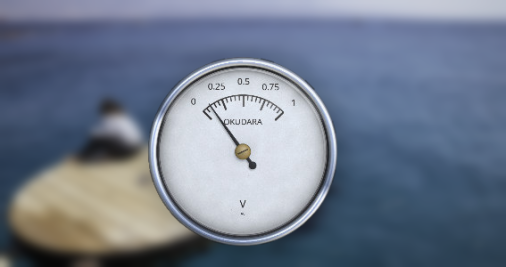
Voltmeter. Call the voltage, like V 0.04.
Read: V 0.1
